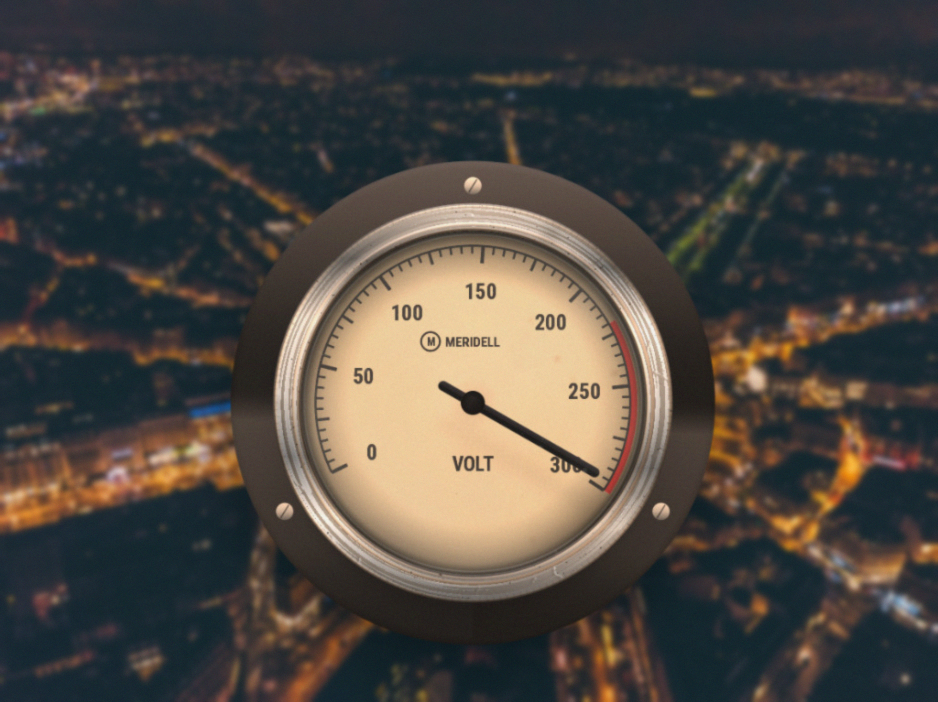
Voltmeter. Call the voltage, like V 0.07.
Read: V 295
